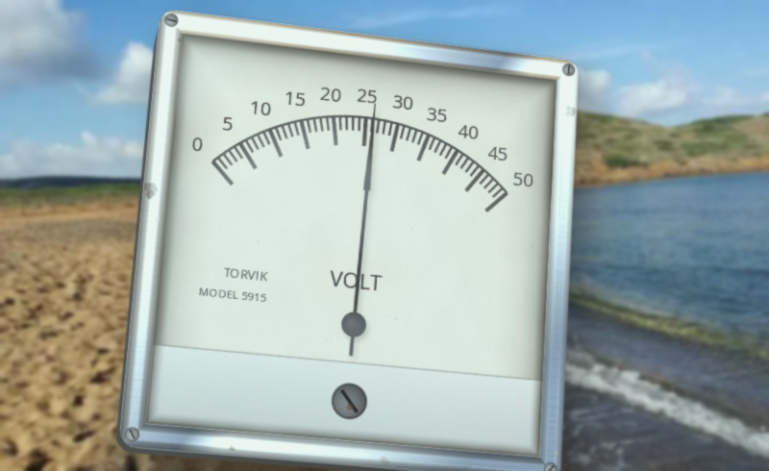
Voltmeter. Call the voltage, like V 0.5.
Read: V 26
